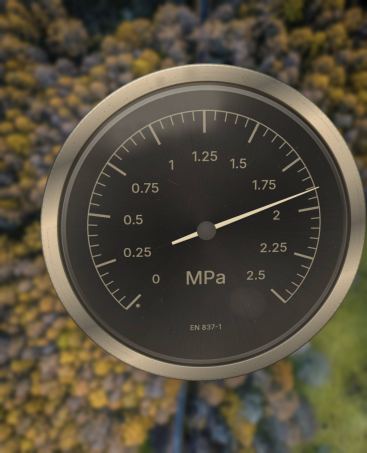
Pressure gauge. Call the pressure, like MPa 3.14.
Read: MPa 1.9
